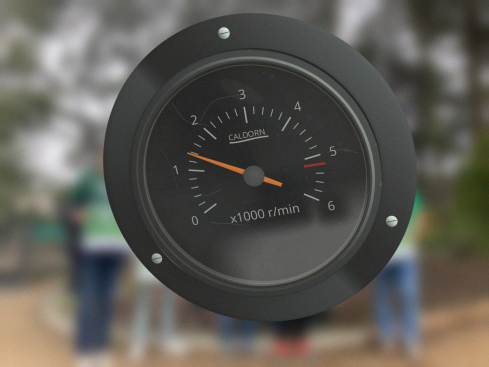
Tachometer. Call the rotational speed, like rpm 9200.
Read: rpm 1400
